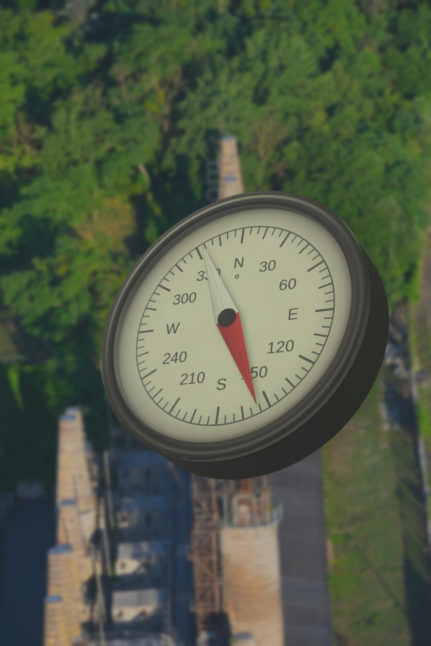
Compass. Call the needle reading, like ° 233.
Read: ° 155
